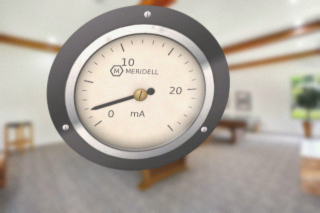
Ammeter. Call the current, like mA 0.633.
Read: mA 2
